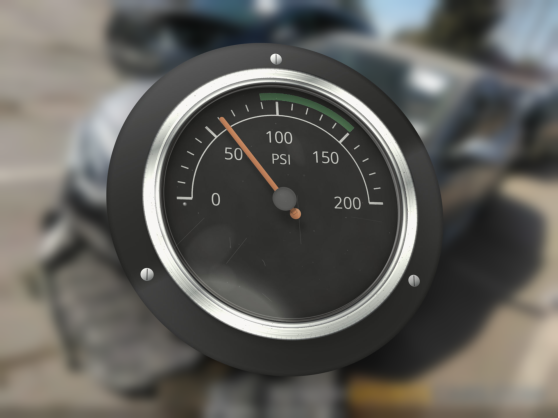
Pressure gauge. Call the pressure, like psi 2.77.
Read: psi 60
